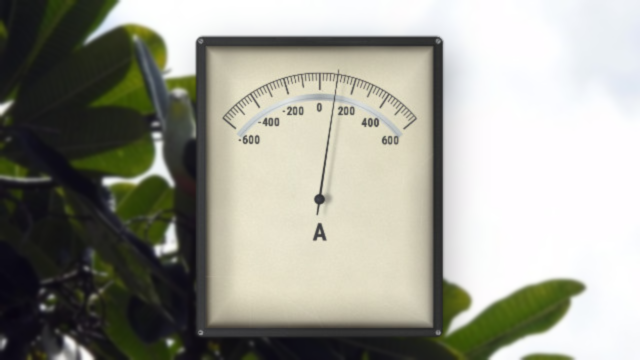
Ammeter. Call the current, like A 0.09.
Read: A 100
